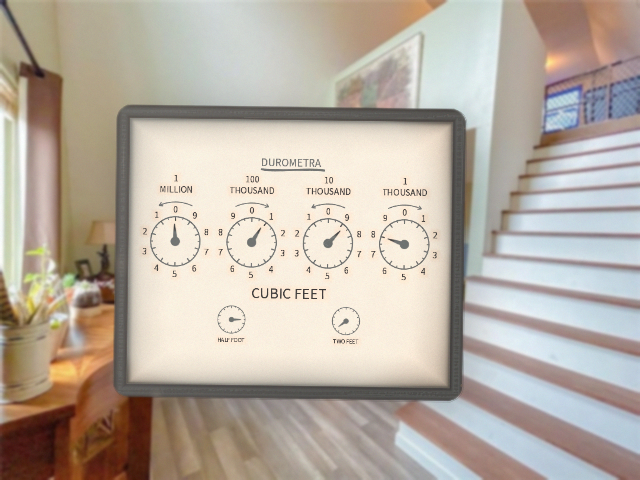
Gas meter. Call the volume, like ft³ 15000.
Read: ft³ 8800
